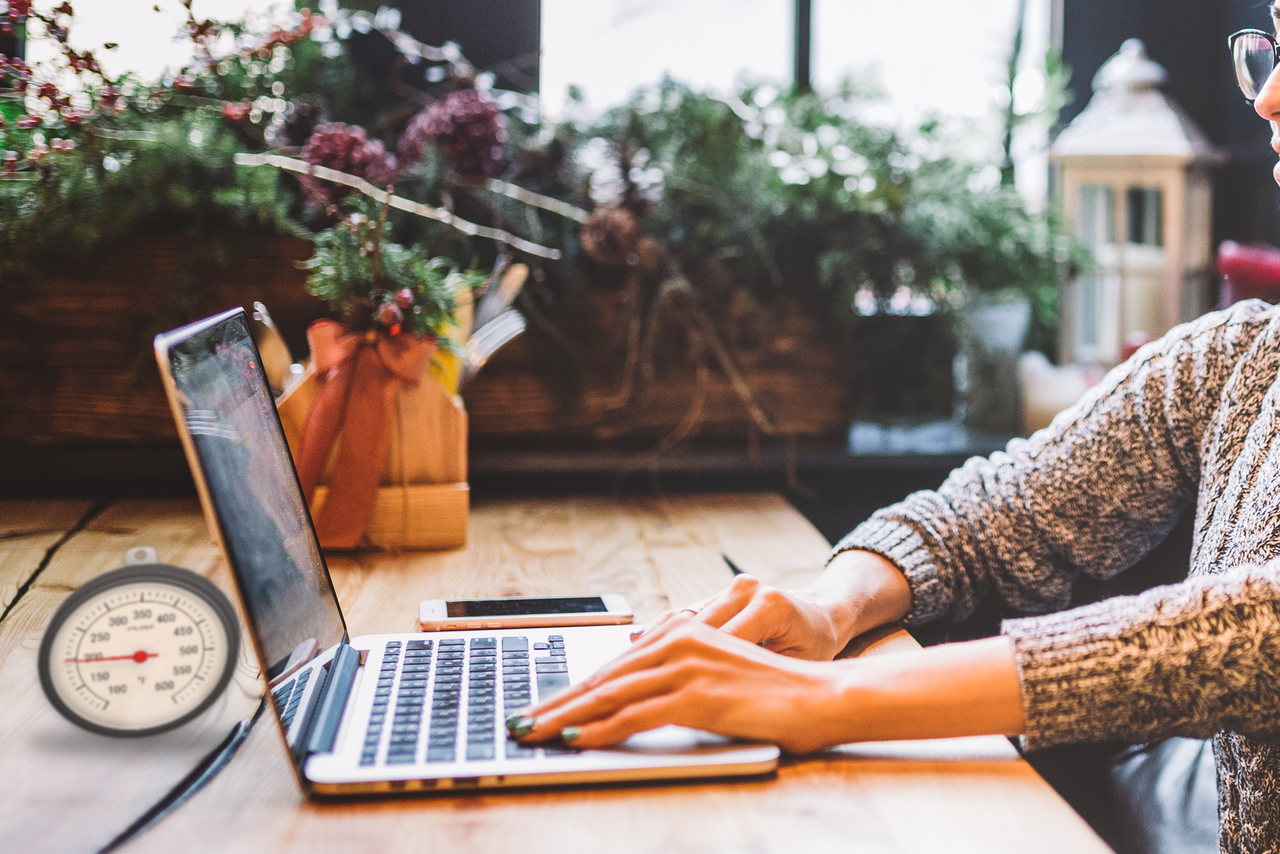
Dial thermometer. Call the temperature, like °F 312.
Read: °F 200
